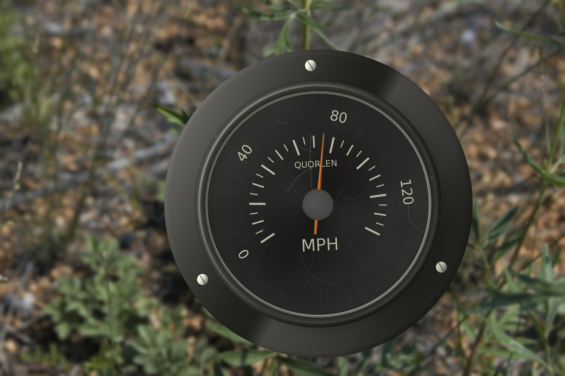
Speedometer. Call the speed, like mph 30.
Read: mph 75
